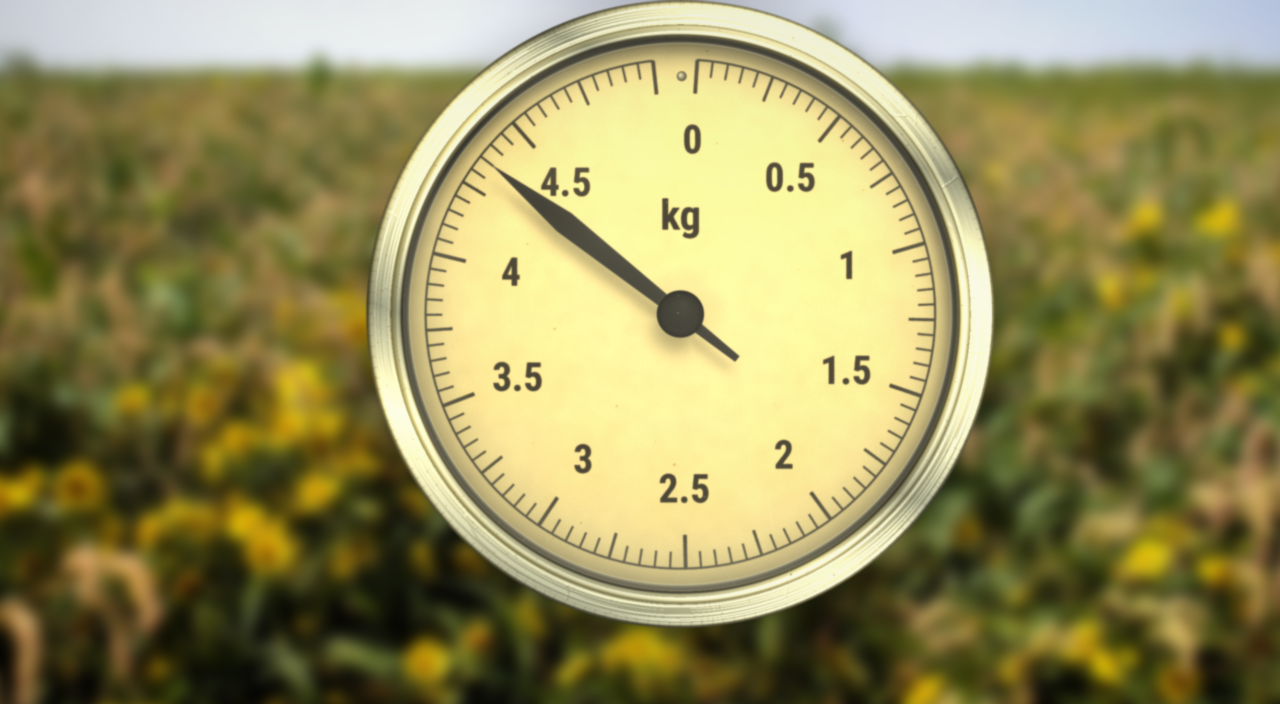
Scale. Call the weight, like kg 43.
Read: kg 4.35
